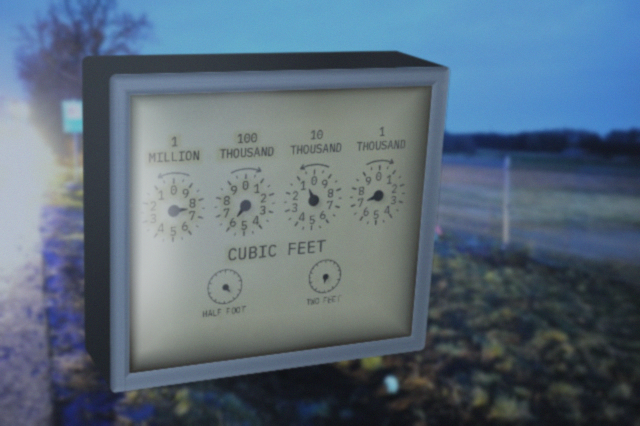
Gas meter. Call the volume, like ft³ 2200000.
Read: ft³ 760700
